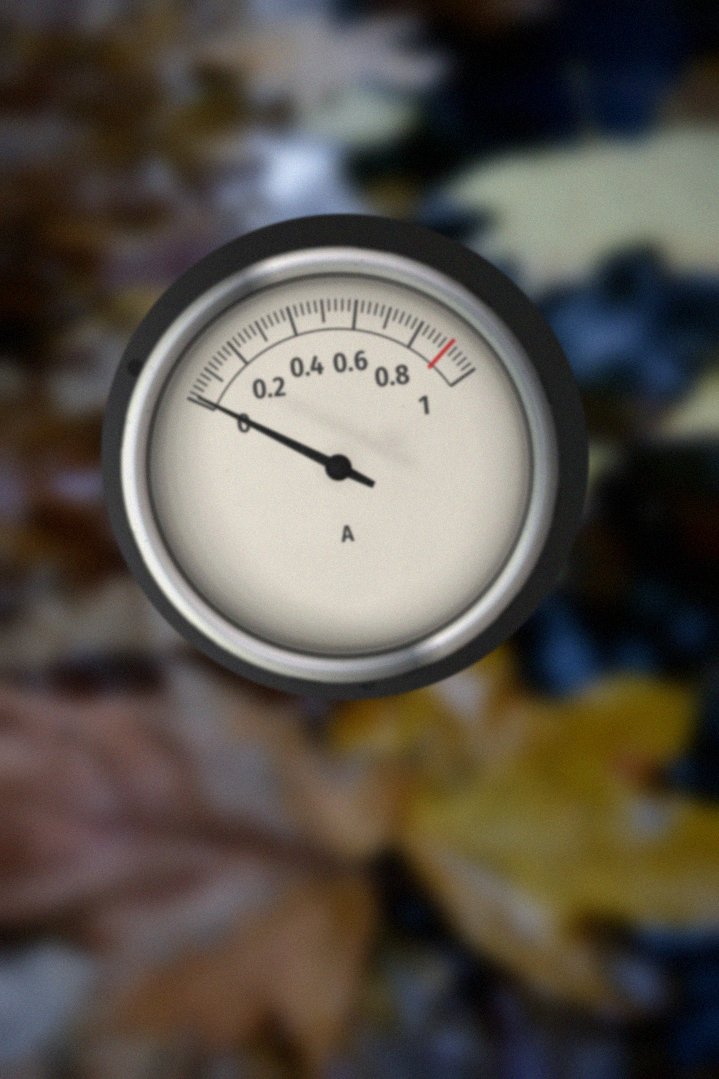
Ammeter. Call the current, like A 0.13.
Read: A 0.02
